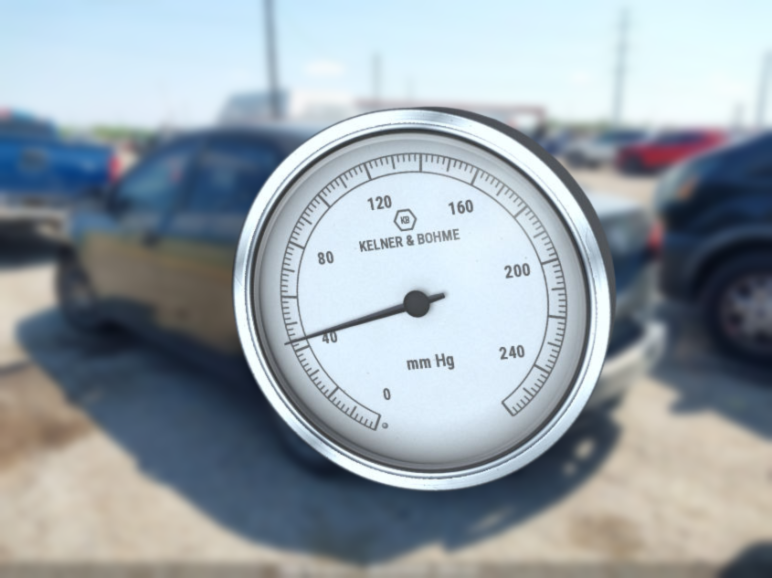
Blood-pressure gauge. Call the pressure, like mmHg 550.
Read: mmHg 44
